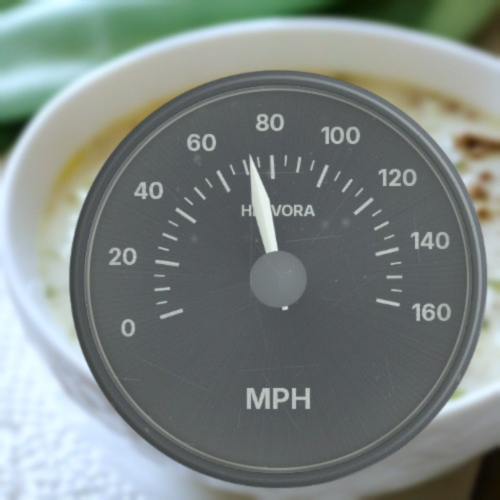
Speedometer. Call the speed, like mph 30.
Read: mph 72.5
